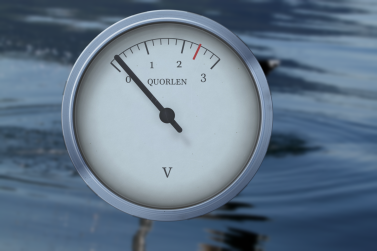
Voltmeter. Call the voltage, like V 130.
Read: V 0.2
